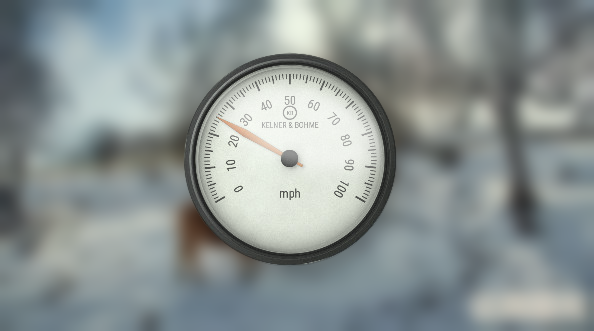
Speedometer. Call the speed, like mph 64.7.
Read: mph 25
